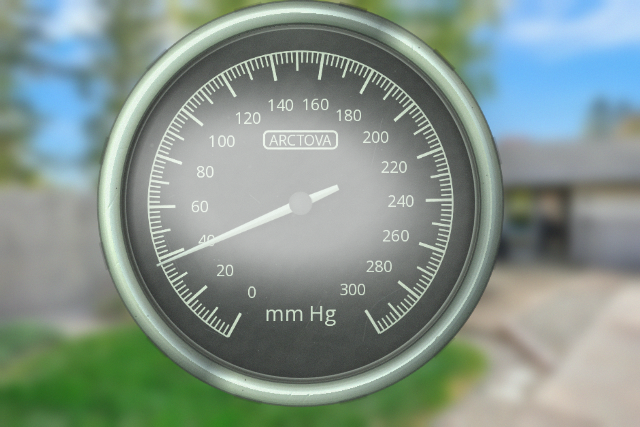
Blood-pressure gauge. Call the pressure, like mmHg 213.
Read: mmHg 38
